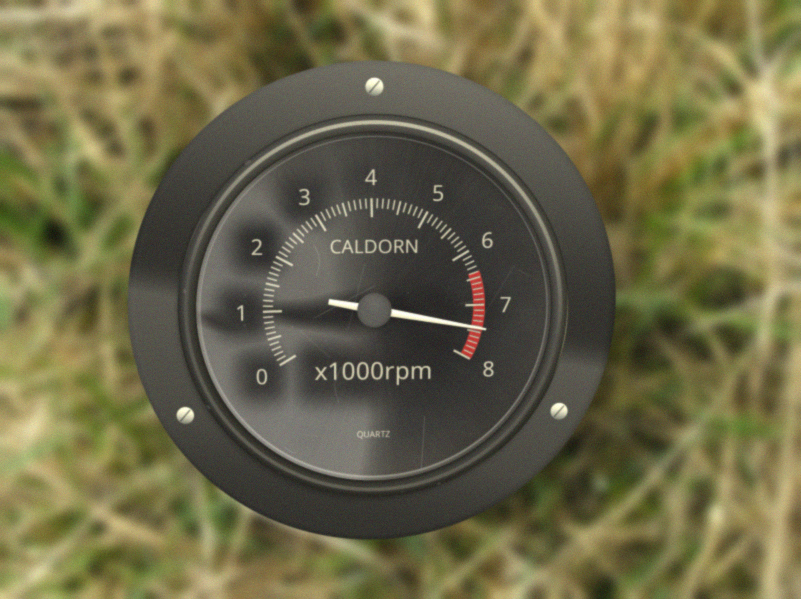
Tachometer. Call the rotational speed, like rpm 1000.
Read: rpm 7400
